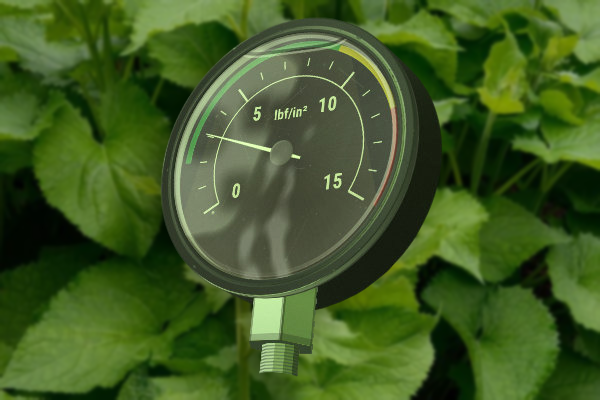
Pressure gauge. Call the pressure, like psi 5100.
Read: psi 3
